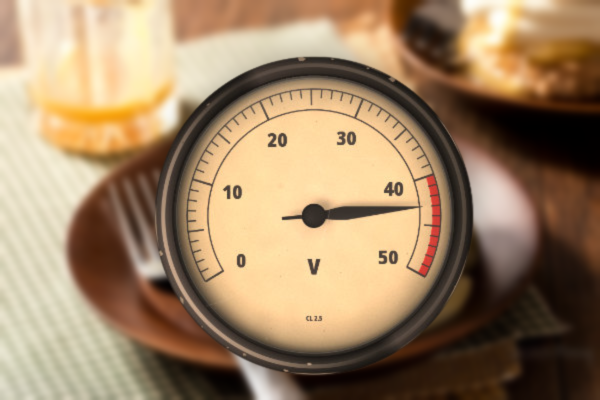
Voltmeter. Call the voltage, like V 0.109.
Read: V 43
